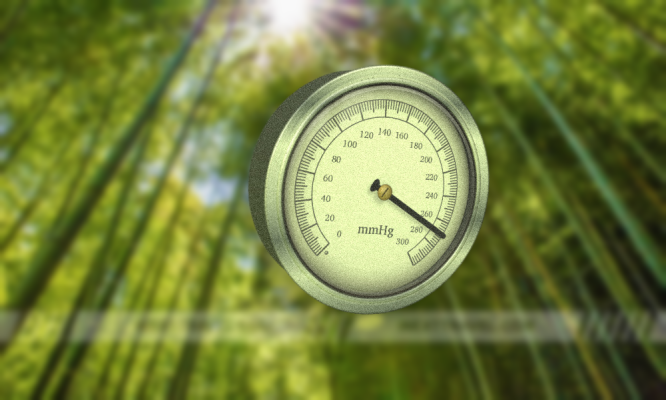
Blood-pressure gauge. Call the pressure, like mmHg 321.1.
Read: mmHg 270
